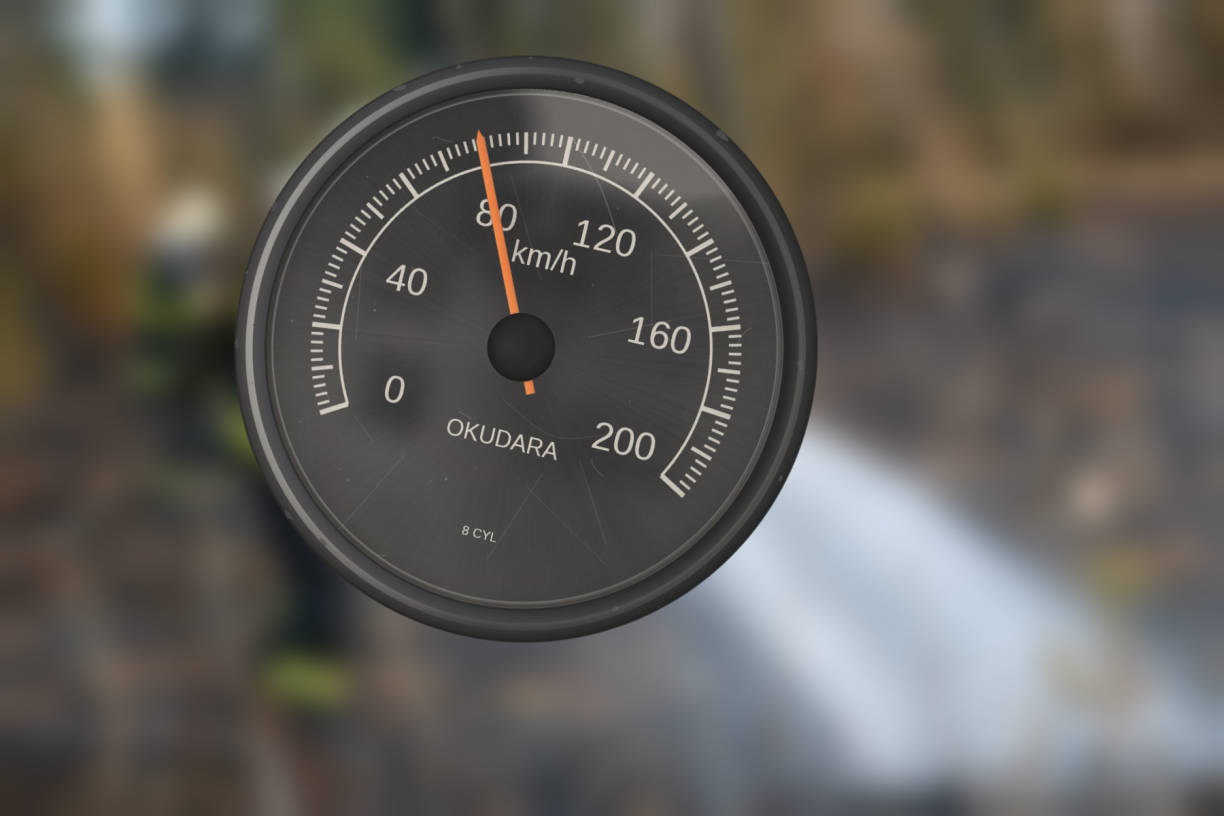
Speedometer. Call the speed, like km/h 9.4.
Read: km/h 80
